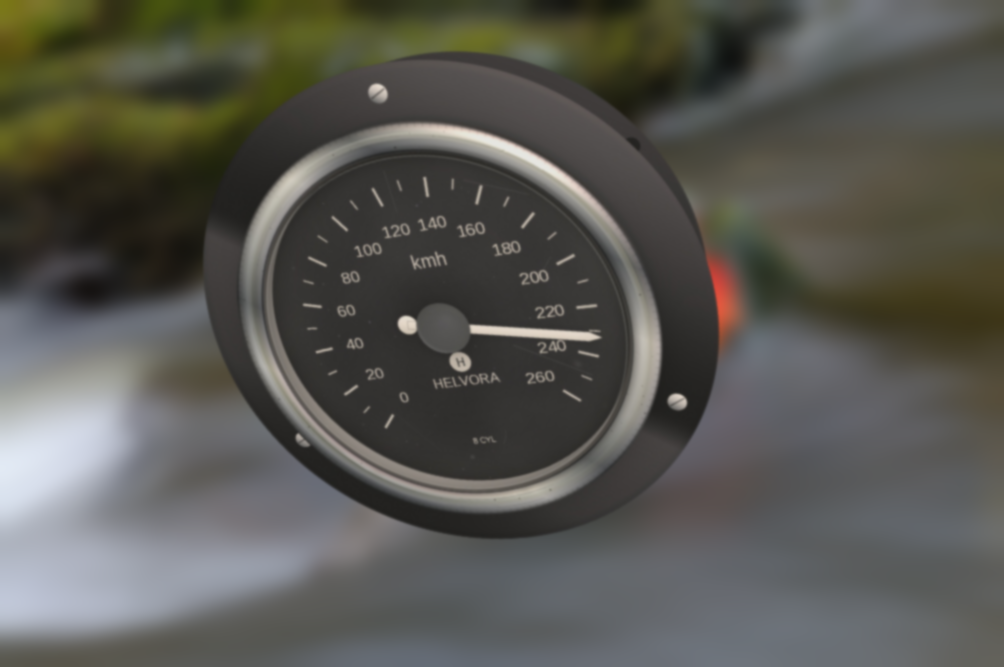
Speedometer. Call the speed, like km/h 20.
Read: km/h 230
